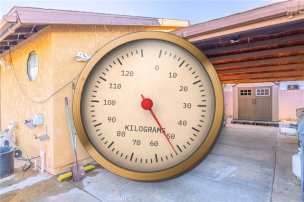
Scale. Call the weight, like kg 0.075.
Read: kg 52
